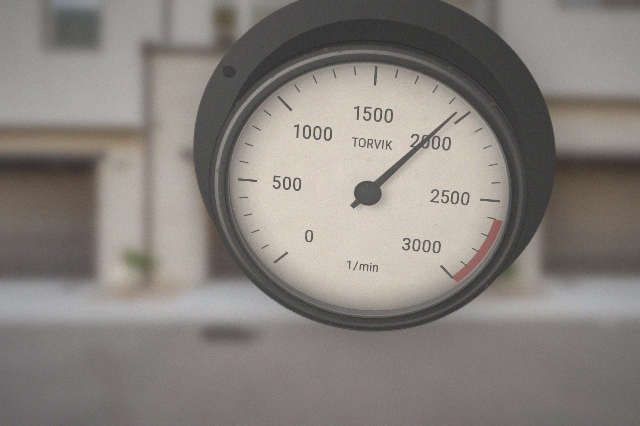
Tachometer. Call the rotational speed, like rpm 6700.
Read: rpm 1950
